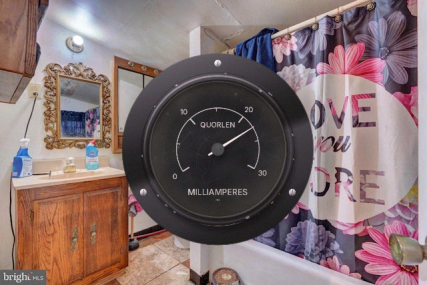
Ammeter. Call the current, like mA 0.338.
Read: mA 22.5
